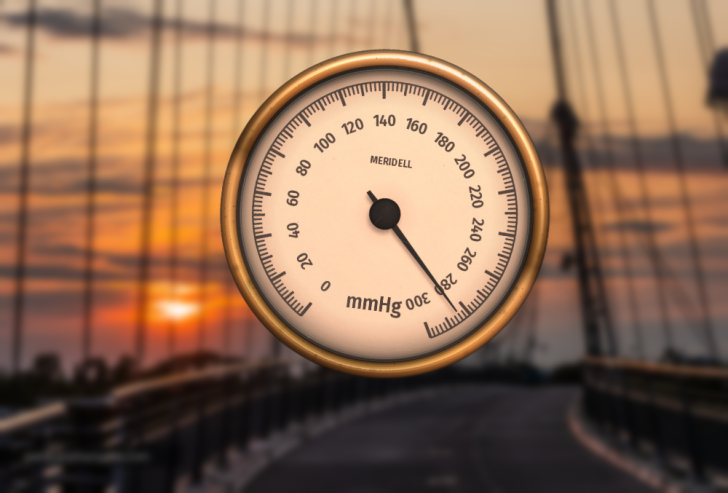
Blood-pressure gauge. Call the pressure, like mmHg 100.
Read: mmHg 284
